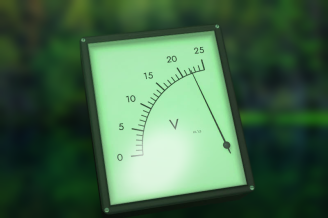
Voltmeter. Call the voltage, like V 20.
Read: V 22
